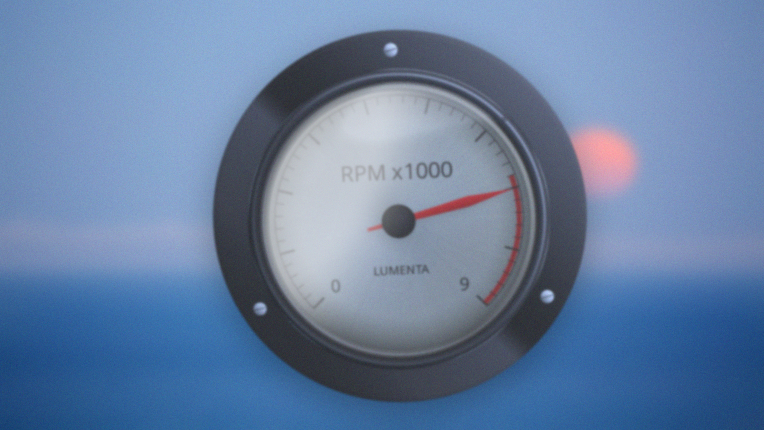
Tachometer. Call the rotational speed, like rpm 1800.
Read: rpm 7000
